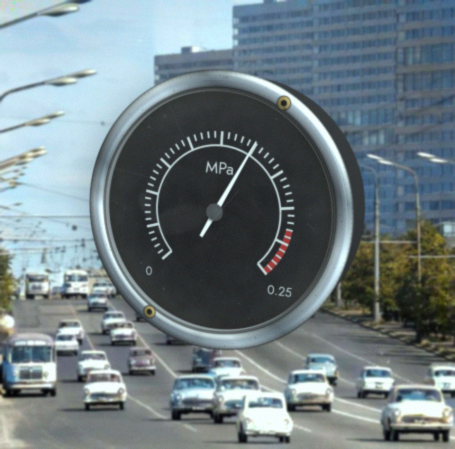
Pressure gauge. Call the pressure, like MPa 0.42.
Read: MPa 0.15
